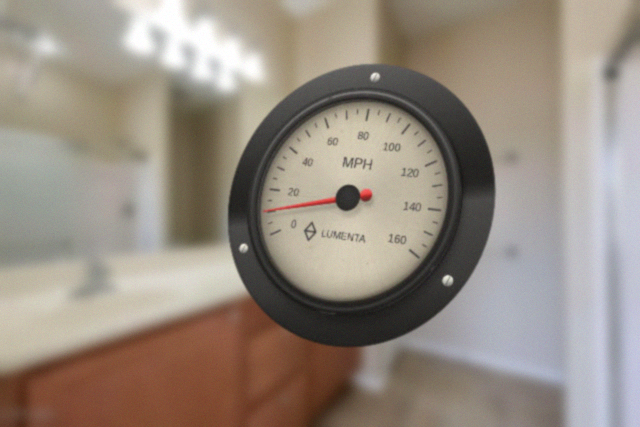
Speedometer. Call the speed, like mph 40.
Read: mph 10
